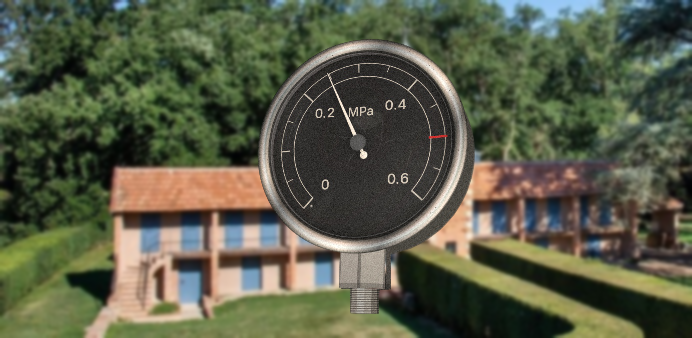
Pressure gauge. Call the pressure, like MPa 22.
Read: MPa 0.25
